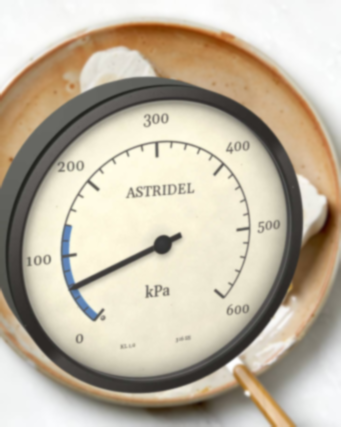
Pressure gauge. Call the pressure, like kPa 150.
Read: kPa 60
